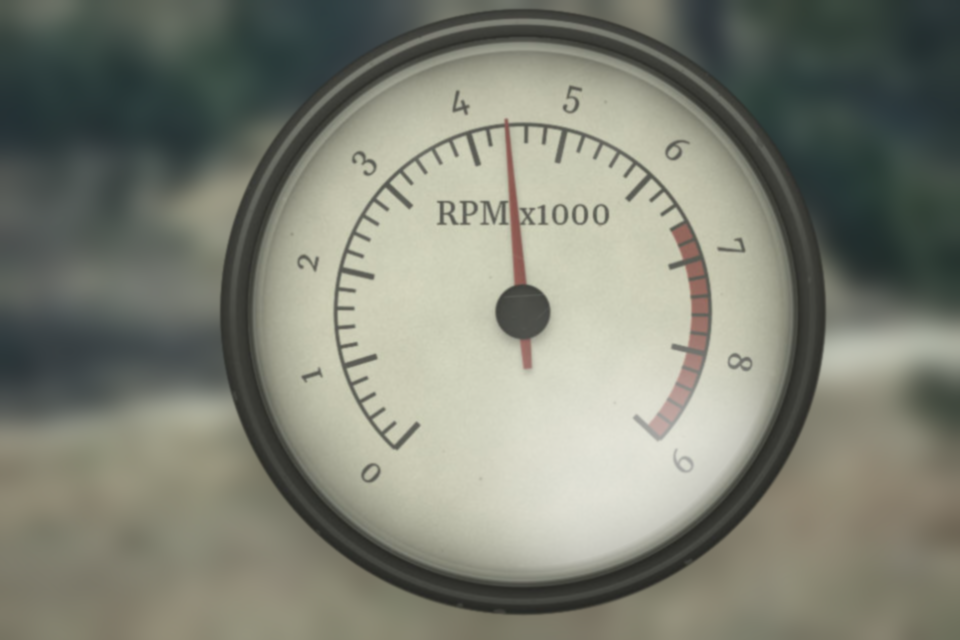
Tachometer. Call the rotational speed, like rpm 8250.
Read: rpm 4400
